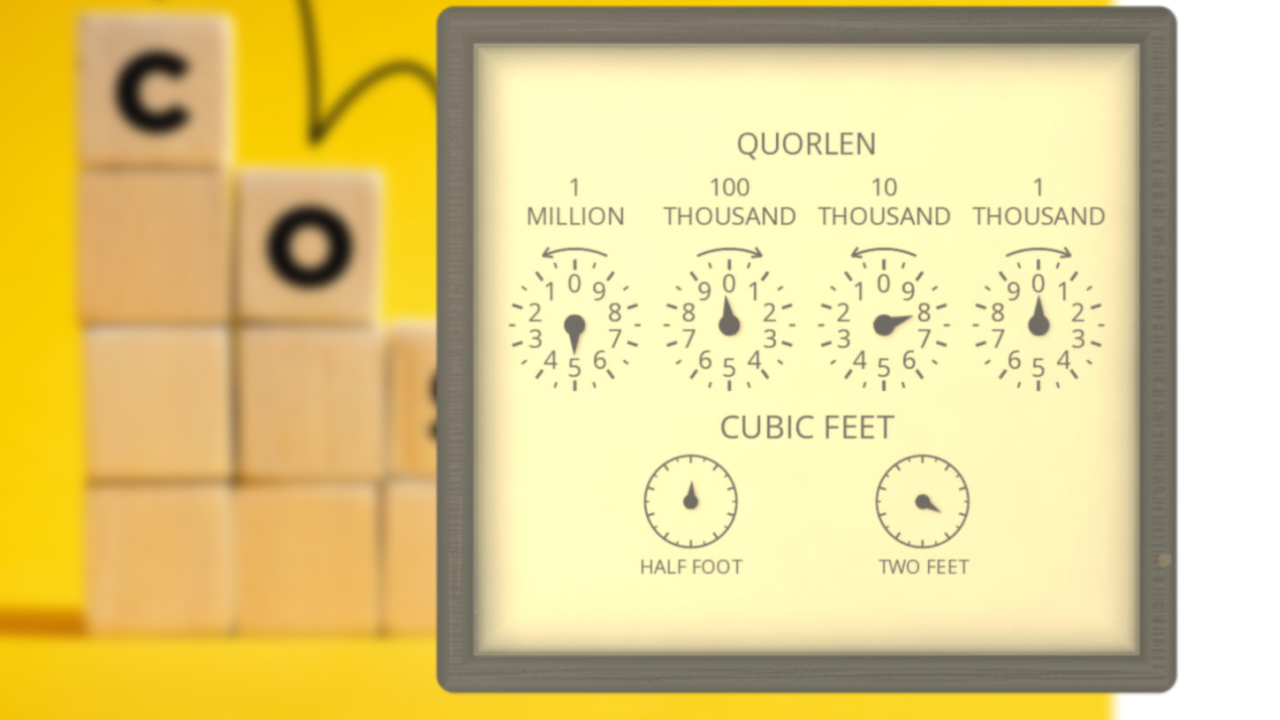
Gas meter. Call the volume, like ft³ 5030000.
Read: ft³ 498000
